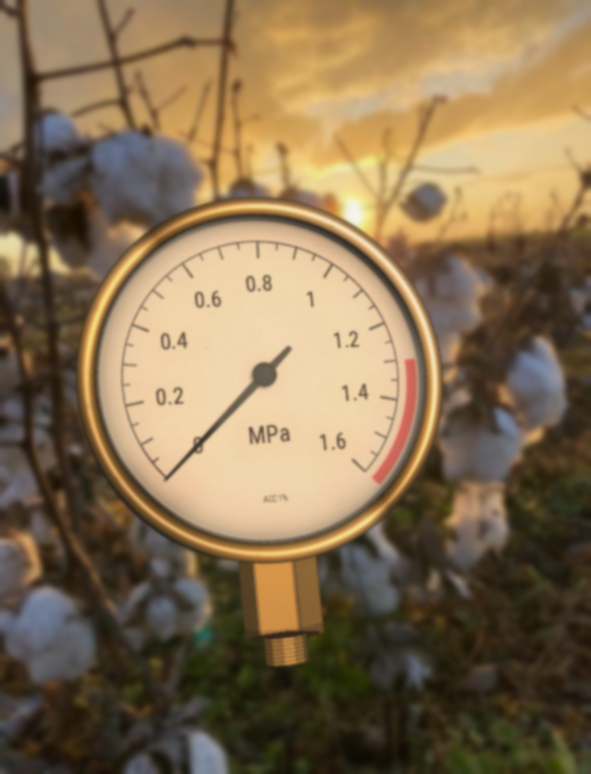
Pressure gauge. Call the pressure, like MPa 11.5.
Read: MPa 0
